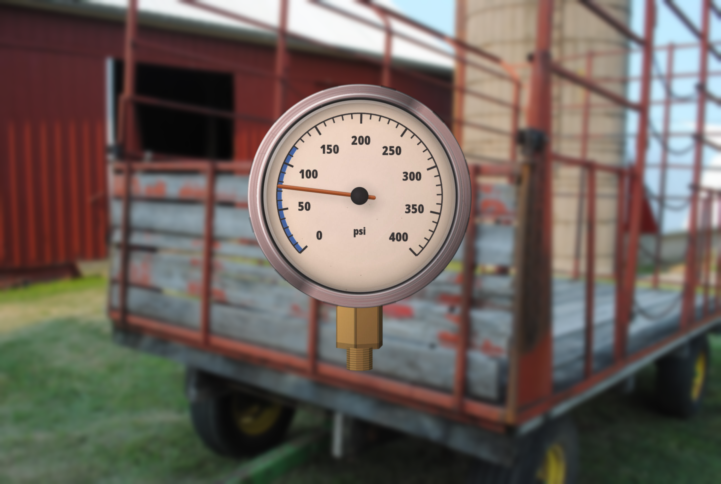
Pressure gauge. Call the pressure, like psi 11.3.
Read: psi 75
